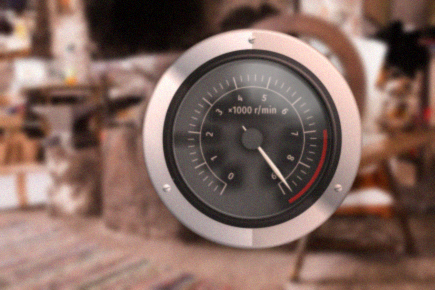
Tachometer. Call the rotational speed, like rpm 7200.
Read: rpm 8800
